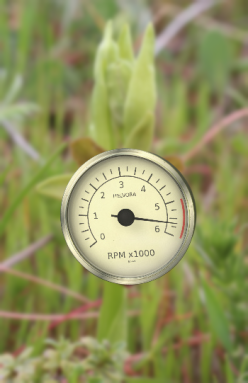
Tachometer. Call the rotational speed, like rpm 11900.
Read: rpm 5625
